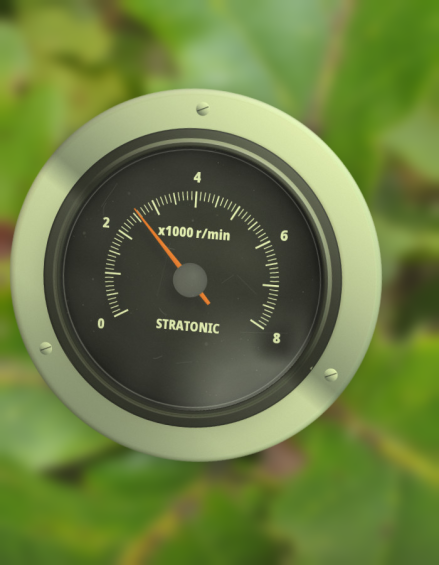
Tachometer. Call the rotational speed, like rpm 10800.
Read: rpm 2600
